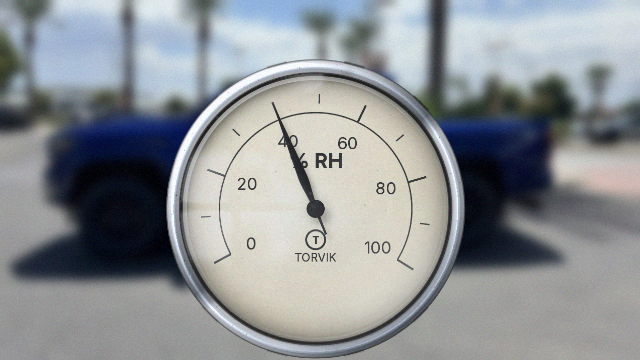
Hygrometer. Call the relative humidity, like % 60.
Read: % 40
